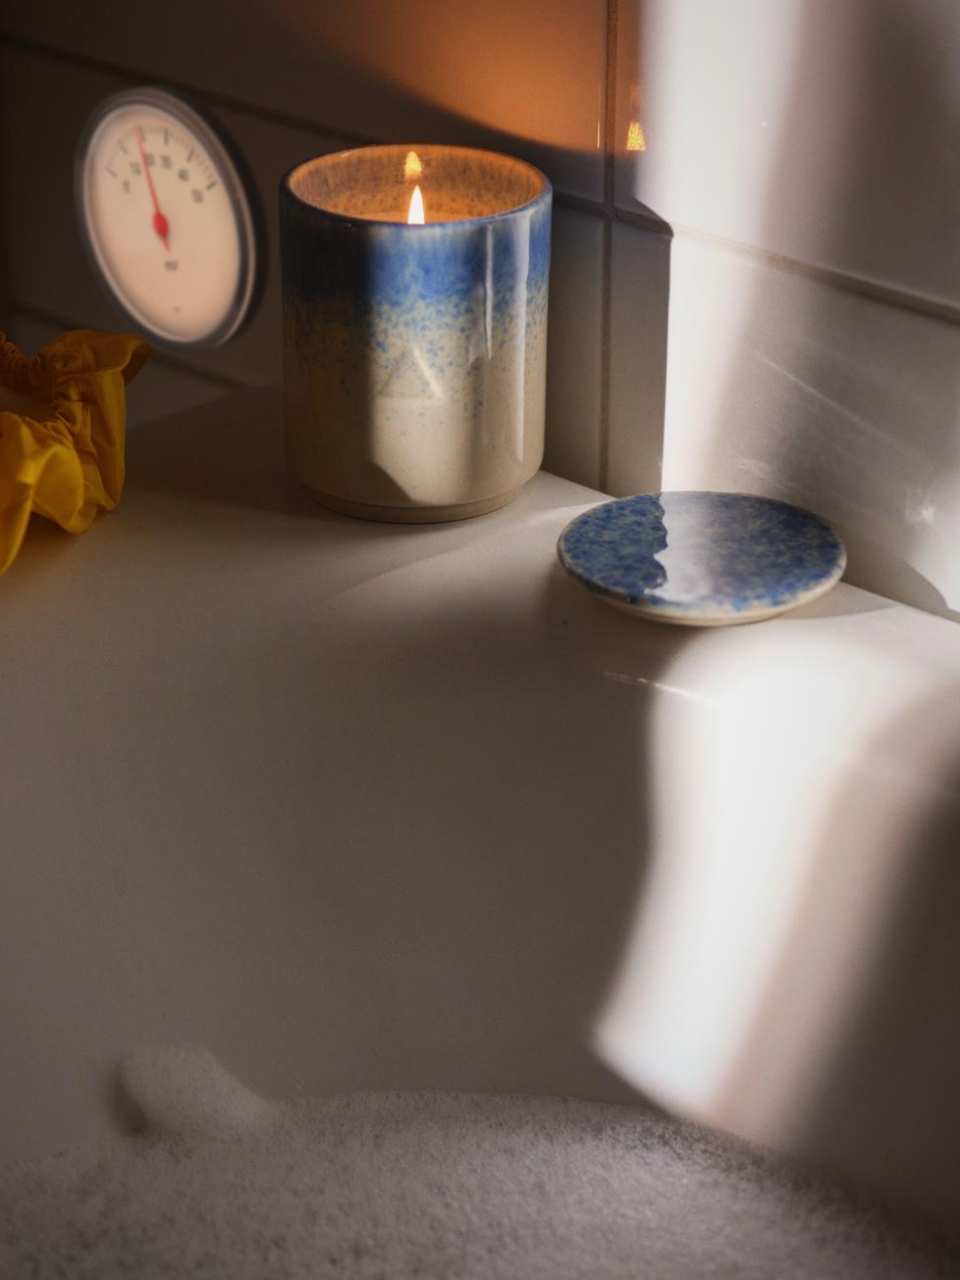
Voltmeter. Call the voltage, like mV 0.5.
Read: mV 20
